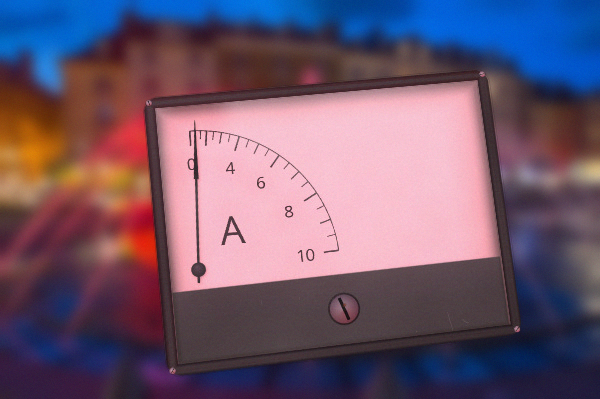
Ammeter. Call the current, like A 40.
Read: A 1
